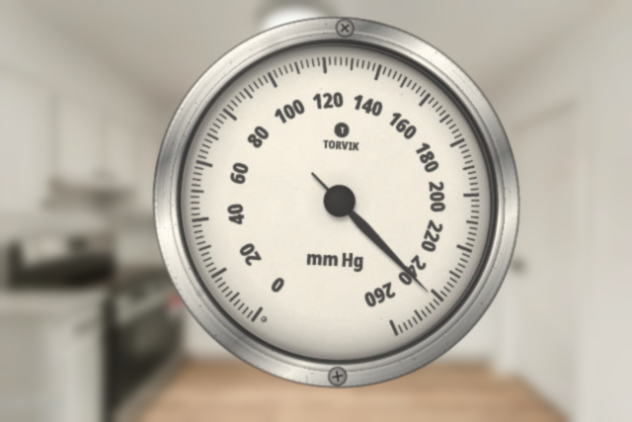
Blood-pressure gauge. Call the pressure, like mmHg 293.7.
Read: mmHg 242
